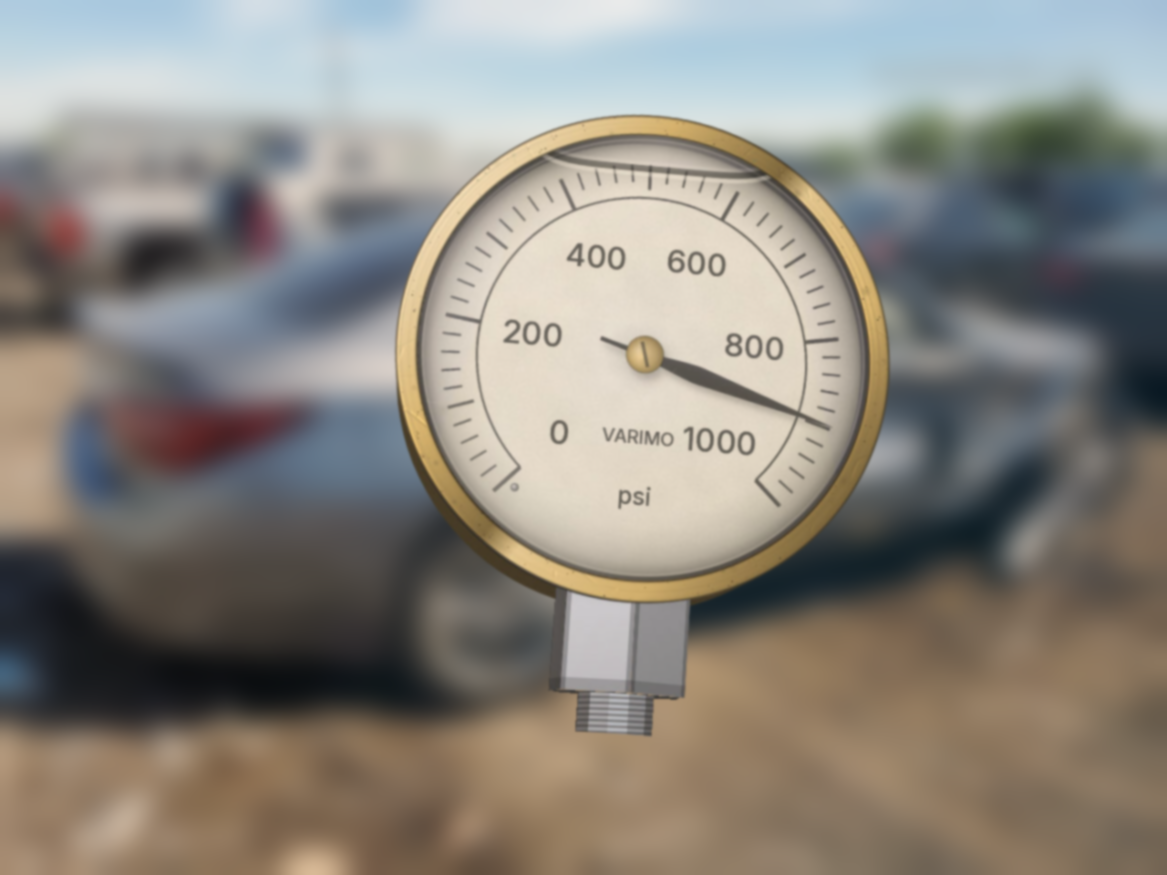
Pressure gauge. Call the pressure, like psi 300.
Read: psi 900
